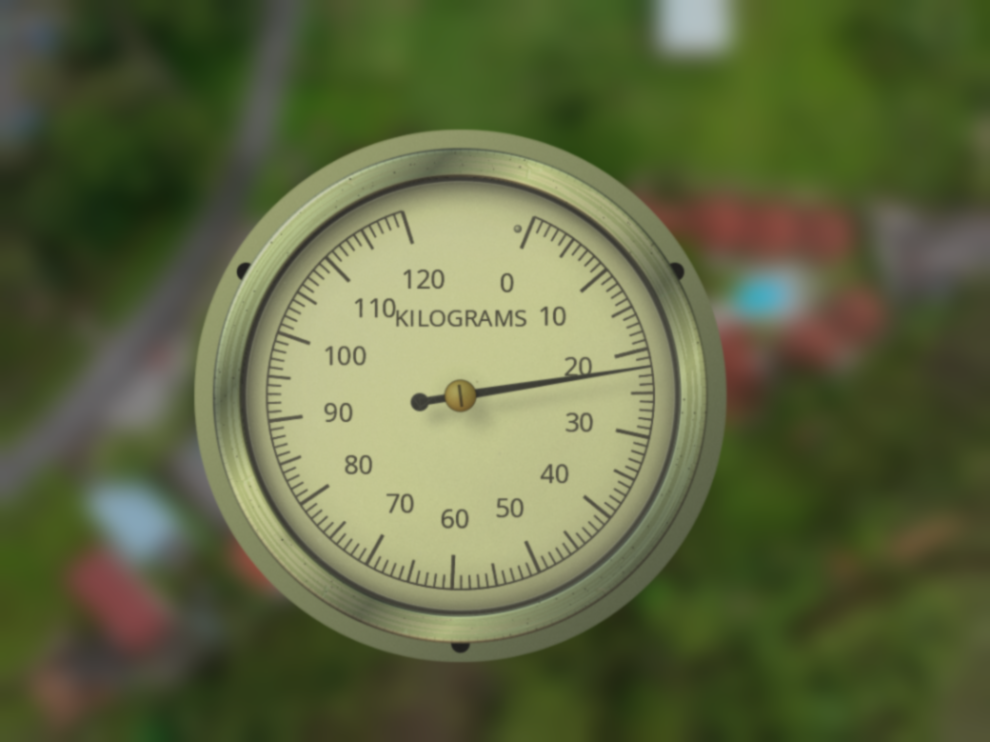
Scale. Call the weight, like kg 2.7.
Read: kg 22
